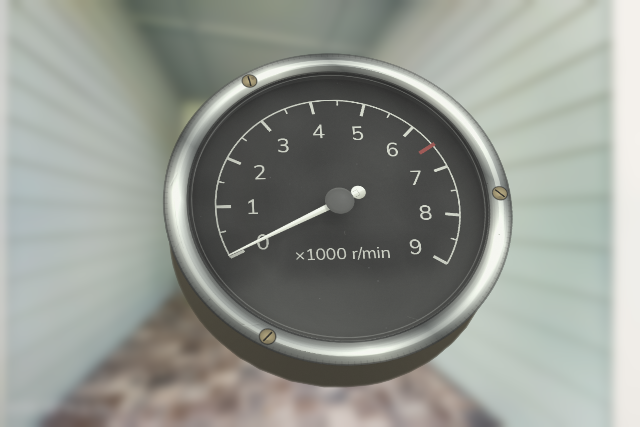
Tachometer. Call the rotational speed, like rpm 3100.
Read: rpm 0
